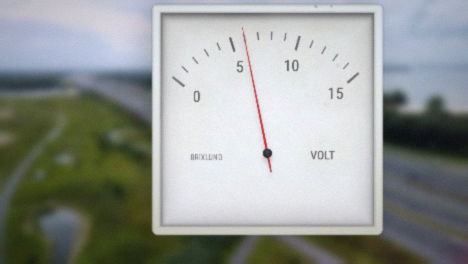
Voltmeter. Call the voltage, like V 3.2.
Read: V 6
